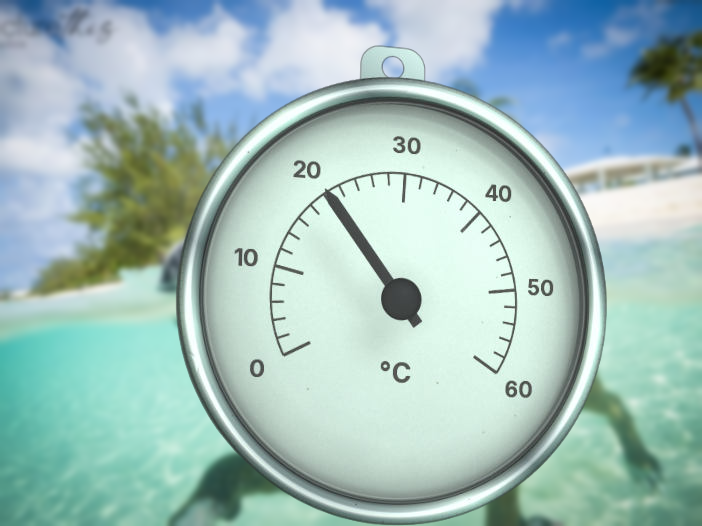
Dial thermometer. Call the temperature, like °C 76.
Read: °C 20
